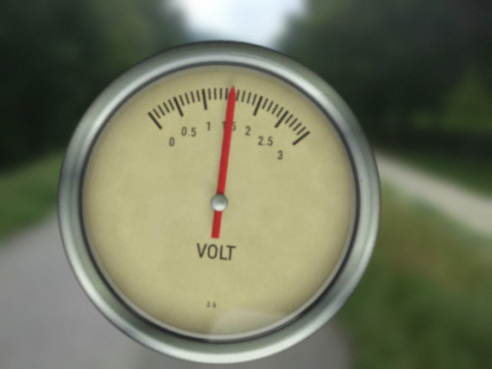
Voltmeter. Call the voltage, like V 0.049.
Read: V 1.5
